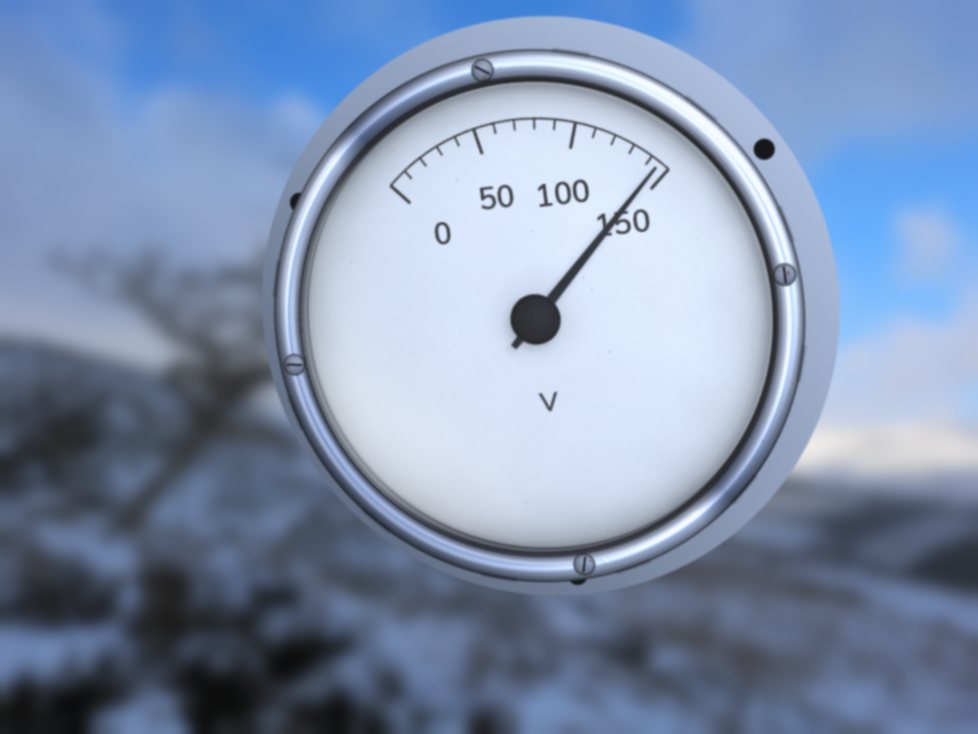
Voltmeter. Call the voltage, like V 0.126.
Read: V 145
